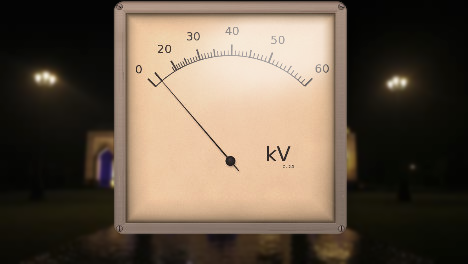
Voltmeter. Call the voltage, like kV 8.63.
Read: kV 10
